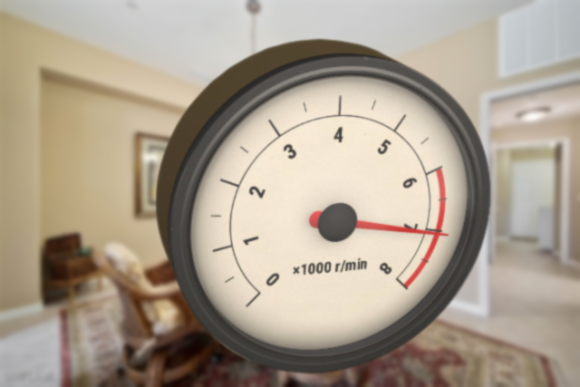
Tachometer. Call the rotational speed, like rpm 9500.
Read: rpm 7000
